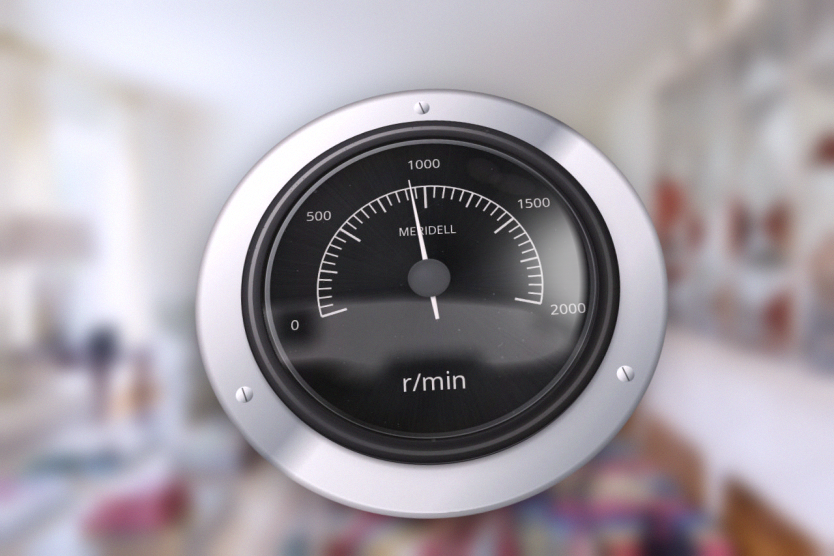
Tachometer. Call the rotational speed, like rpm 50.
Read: rpm 925
